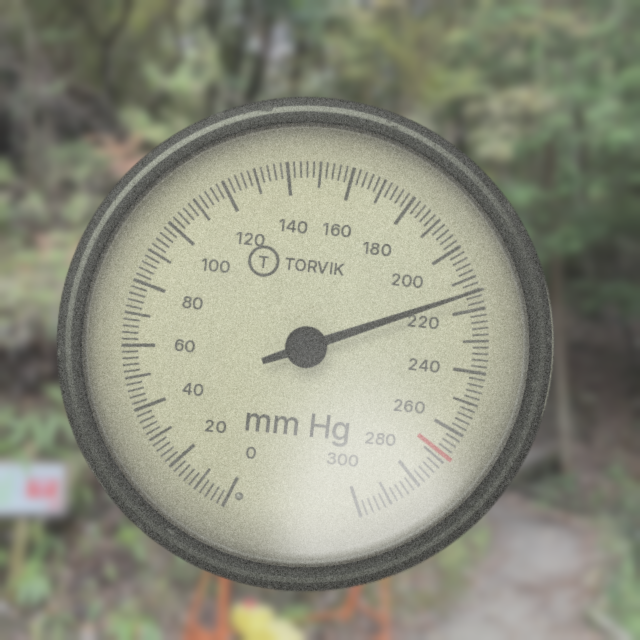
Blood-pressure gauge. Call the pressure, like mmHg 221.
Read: mmHg 214
